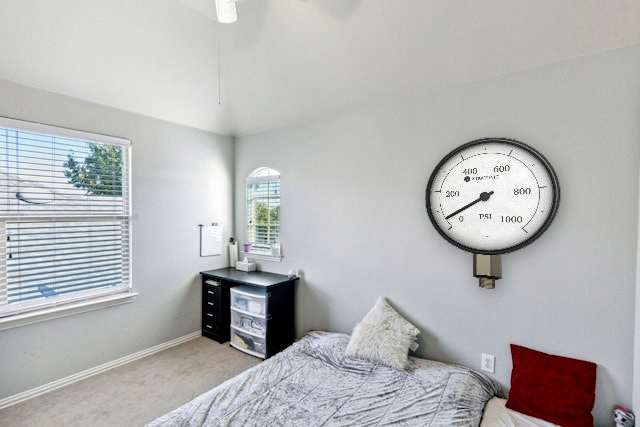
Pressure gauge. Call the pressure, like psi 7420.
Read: psi 50
